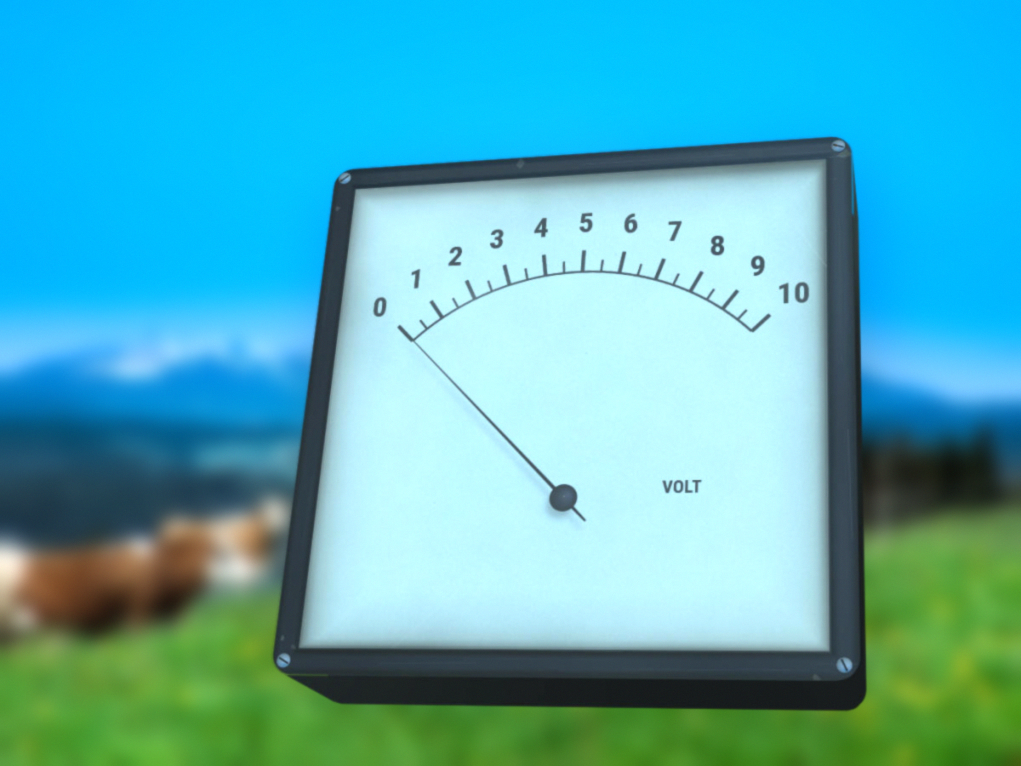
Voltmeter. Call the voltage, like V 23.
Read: V 0
